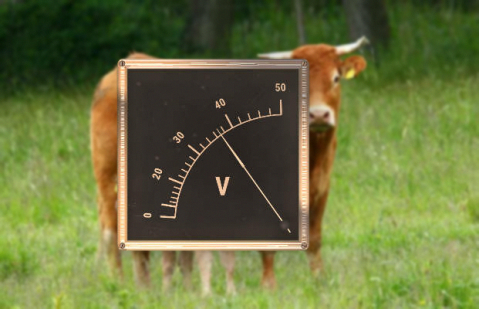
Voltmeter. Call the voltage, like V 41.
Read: V 37
